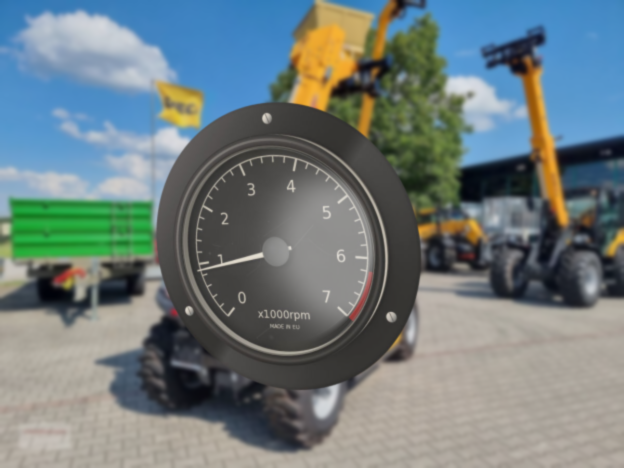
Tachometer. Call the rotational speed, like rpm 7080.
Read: rpm 900
